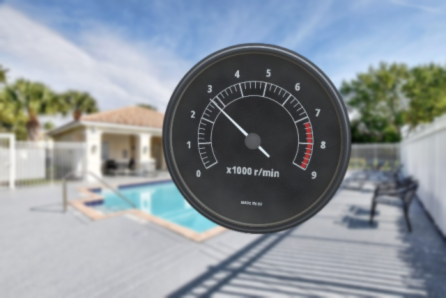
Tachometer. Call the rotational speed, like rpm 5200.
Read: rpm 2800
